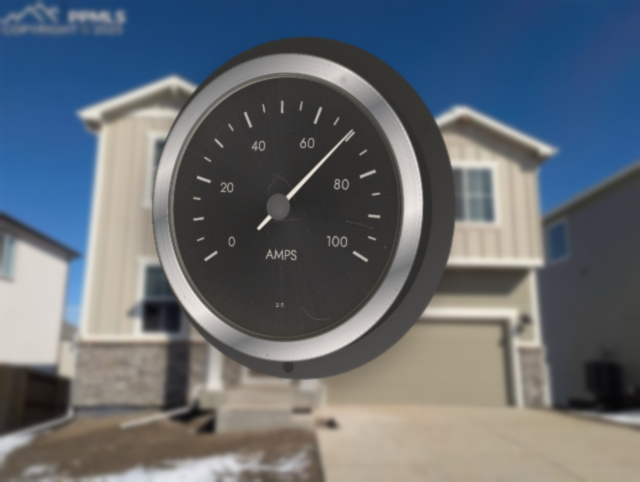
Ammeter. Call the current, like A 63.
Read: A 70
